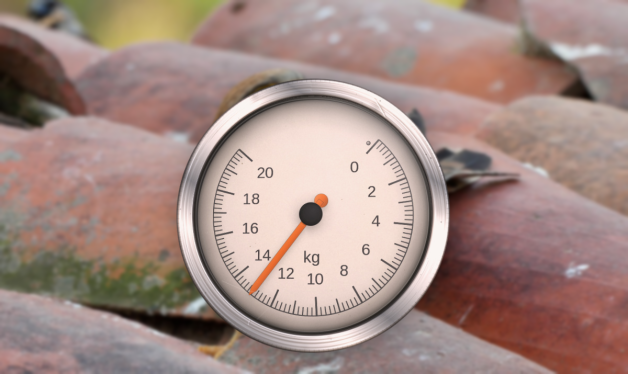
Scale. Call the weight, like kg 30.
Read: kg 13
